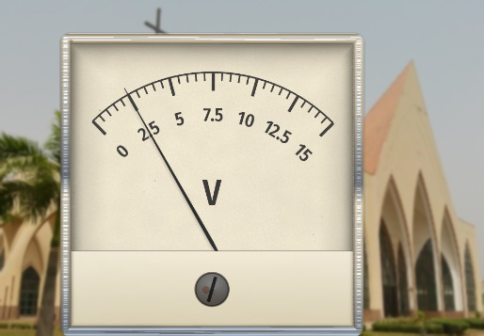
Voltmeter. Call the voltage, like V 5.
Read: V 2.5
